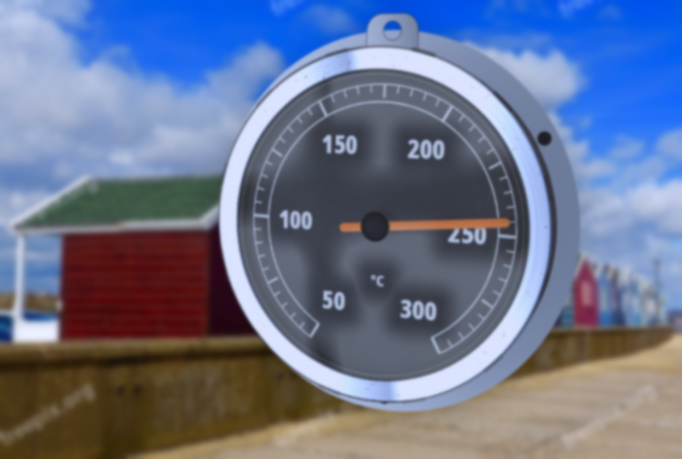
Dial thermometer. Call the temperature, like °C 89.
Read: °C 245
